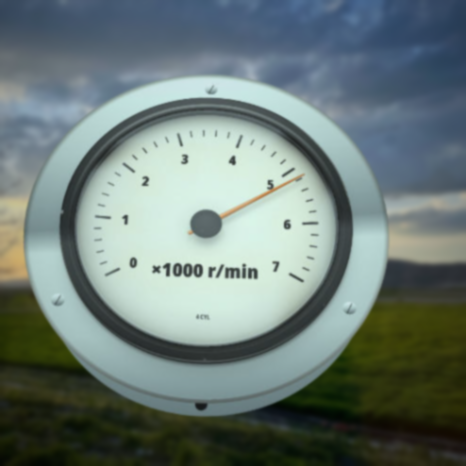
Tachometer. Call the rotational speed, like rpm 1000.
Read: rpm 5200
